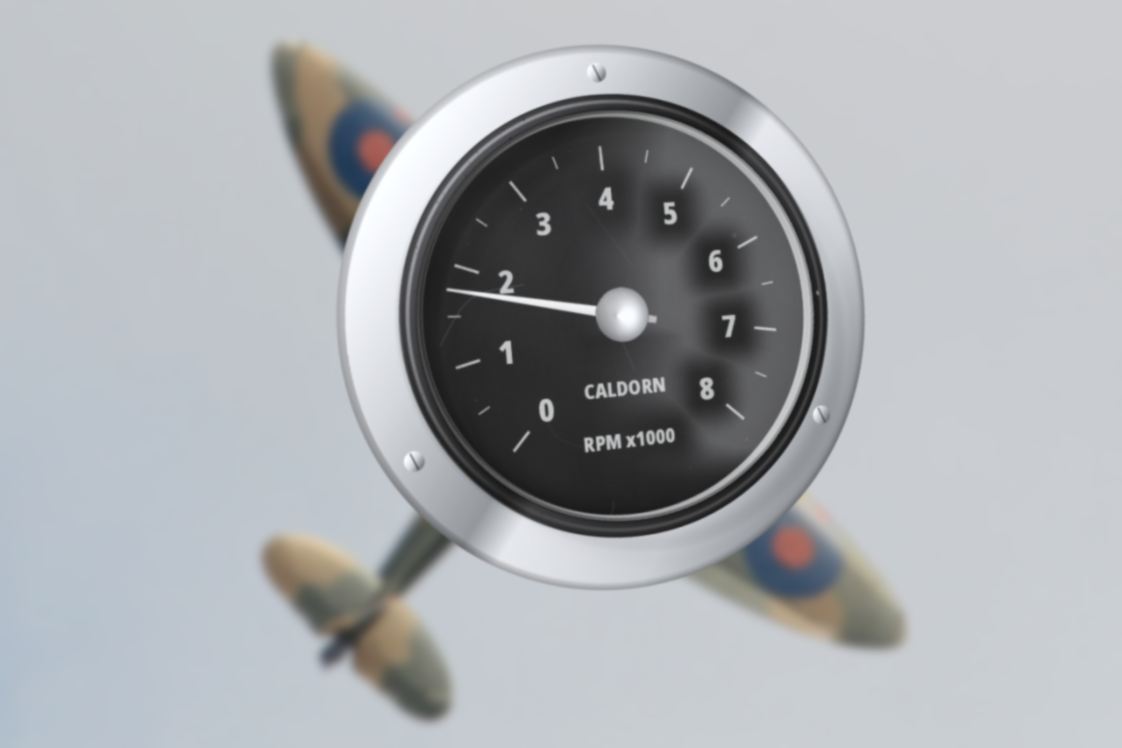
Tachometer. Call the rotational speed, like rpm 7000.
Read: rpm 1750
